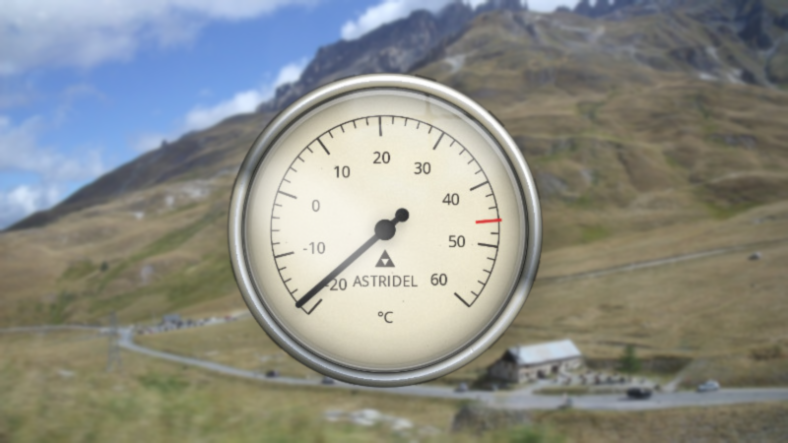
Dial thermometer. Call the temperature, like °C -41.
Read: °C -18
